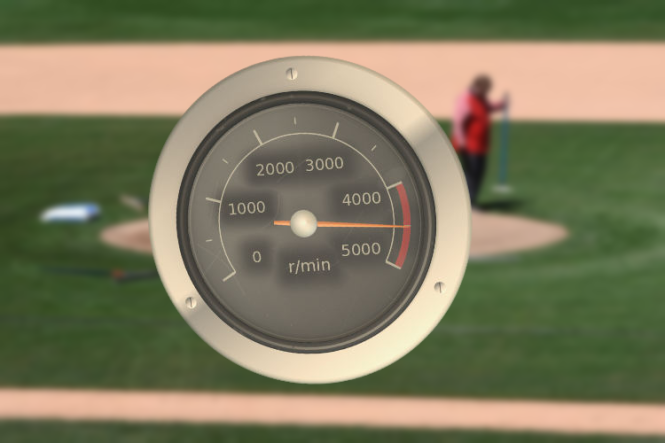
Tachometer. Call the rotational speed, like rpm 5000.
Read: rpm 4500
